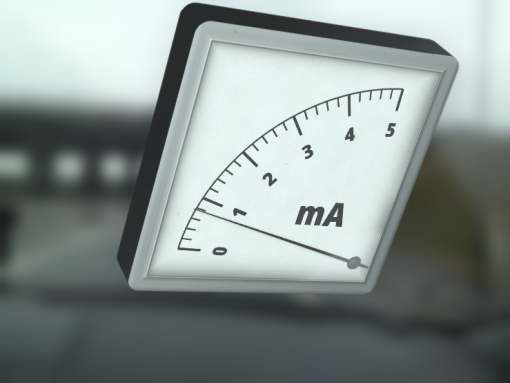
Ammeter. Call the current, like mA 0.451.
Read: mA 0.8
